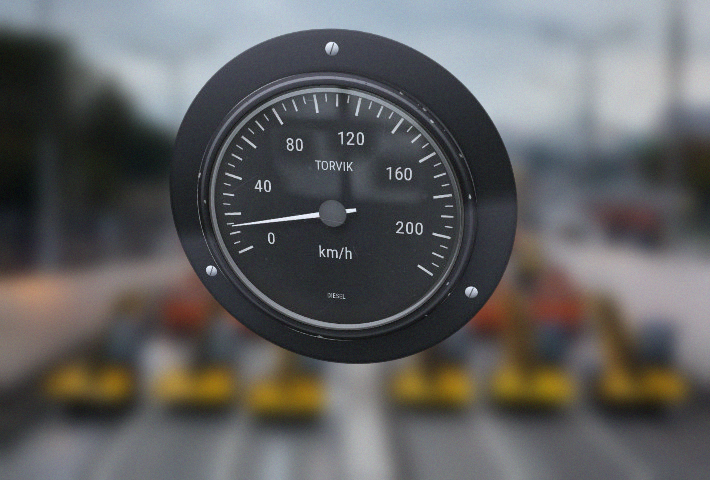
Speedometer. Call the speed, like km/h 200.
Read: km/h 15
